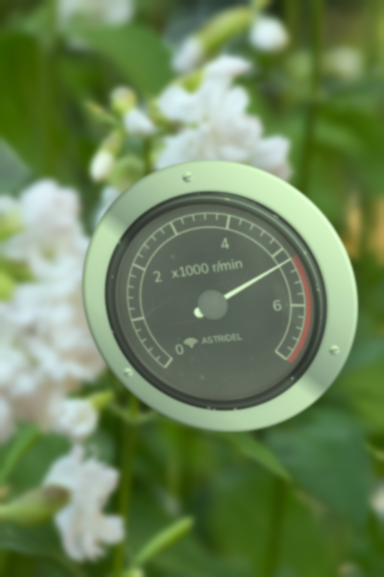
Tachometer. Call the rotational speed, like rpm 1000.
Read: rpm 5200
